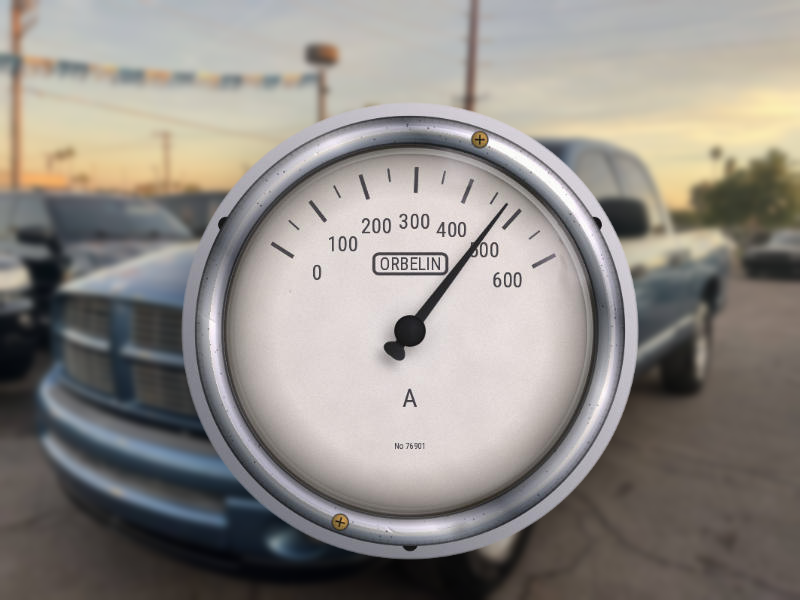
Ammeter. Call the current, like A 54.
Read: A 475
